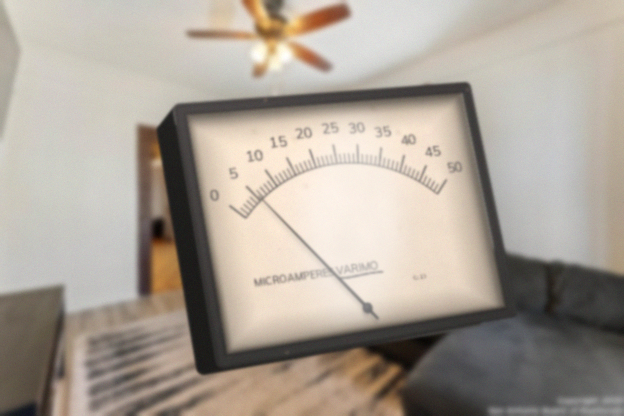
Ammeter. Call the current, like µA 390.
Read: µA 5
